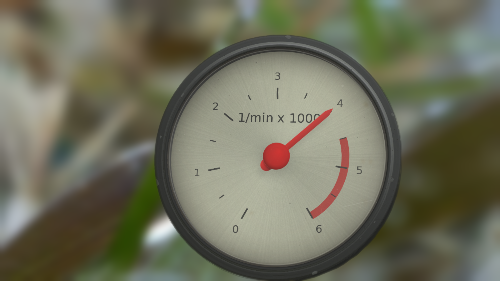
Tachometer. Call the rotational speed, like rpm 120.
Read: rpm 4000
